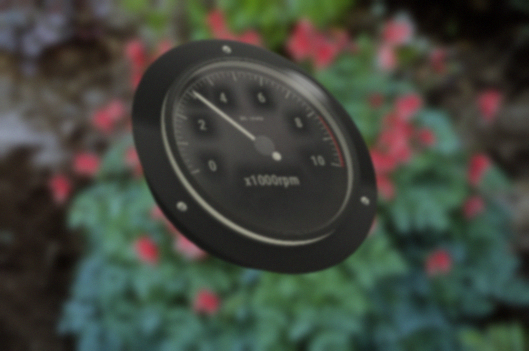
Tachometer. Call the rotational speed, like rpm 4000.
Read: rpm 3000
